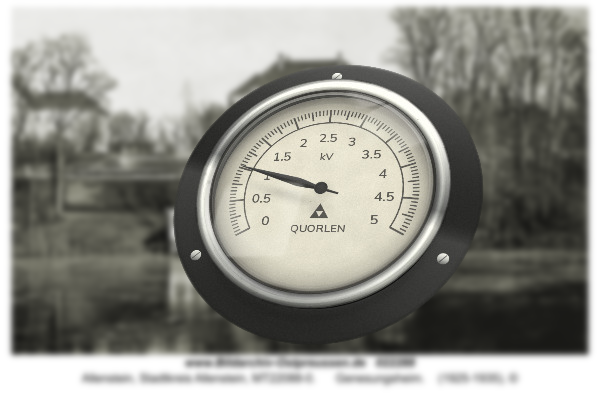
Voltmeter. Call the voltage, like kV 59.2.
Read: kV 1
